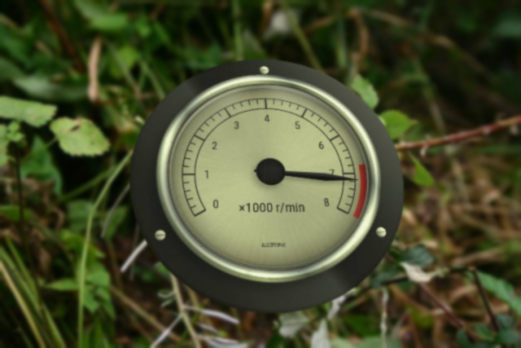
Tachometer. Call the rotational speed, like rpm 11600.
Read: rpm 7200
